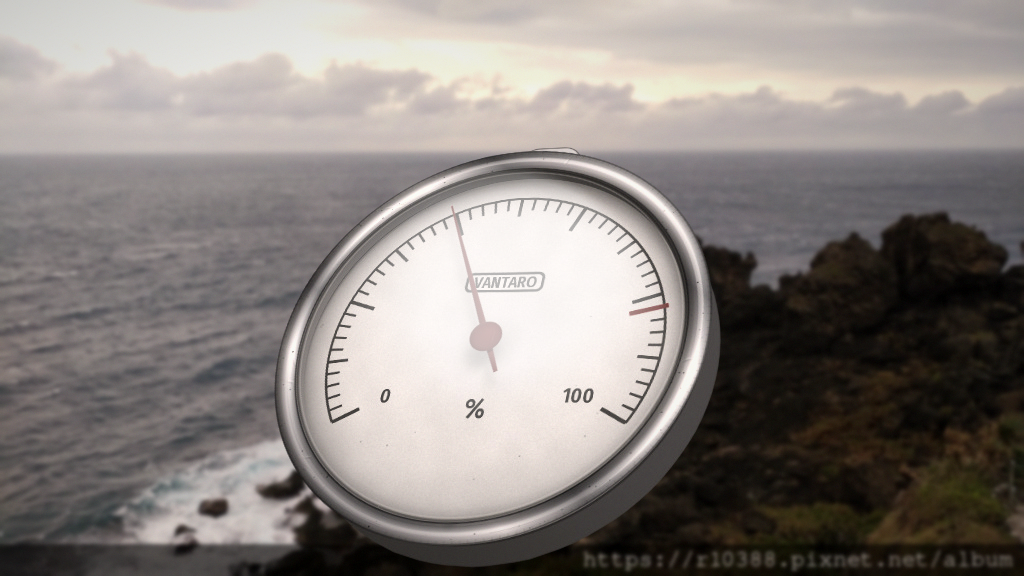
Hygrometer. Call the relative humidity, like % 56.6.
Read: % 40
